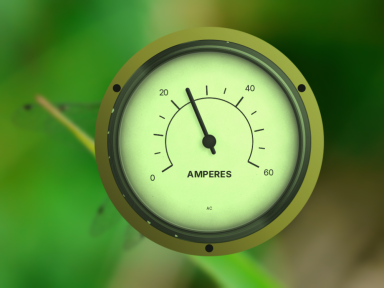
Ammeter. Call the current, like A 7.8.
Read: A 25
